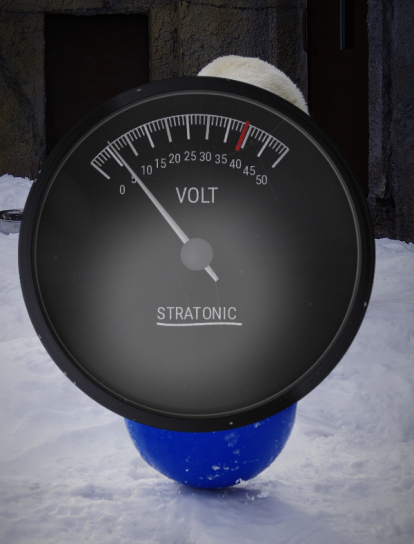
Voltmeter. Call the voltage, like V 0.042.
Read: V 6
